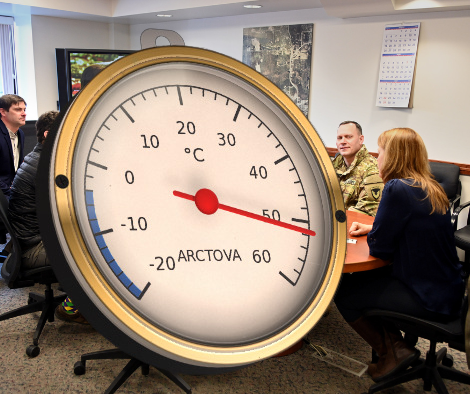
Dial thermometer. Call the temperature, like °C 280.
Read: °C 52
